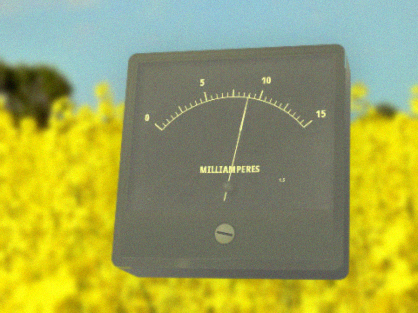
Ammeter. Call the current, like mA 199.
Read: mA 9
